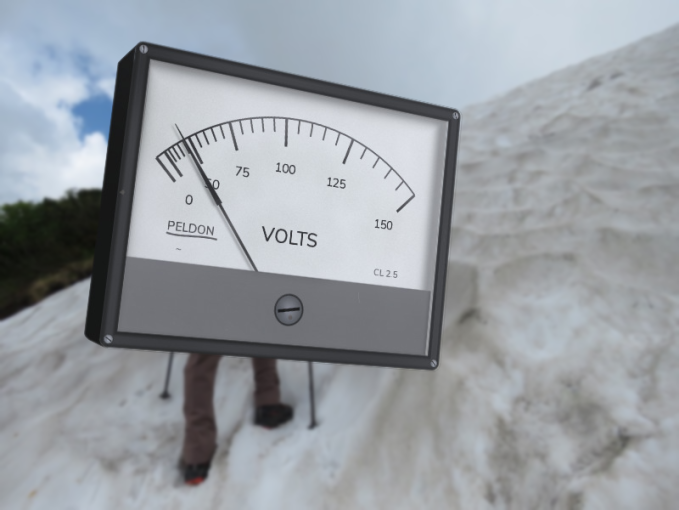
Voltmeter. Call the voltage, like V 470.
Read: V 45
